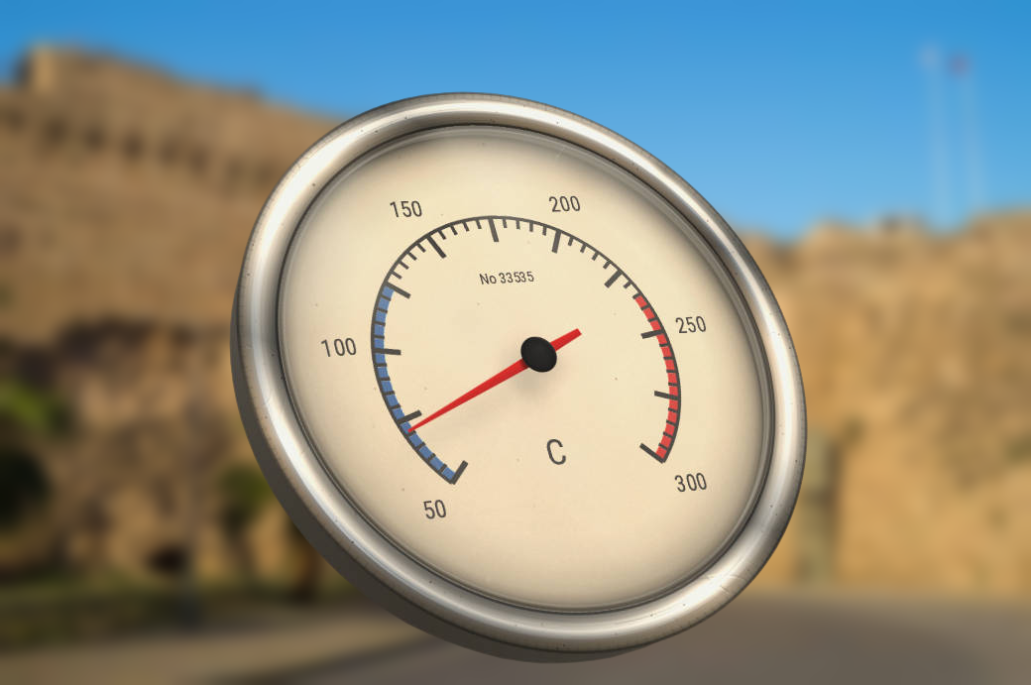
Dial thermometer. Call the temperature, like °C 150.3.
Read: °C 70
